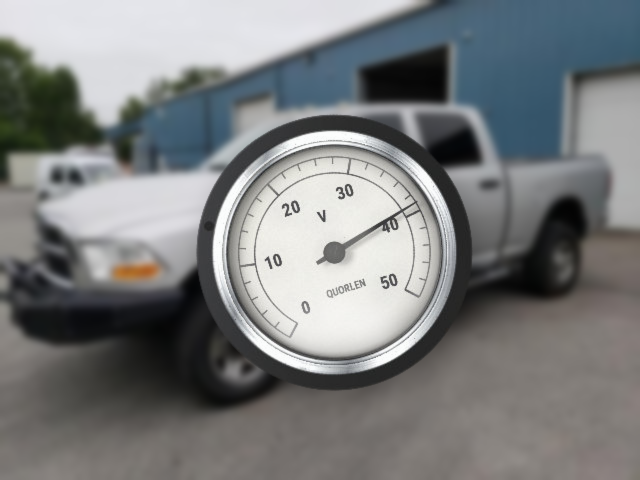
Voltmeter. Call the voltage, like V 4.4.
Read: V 39
